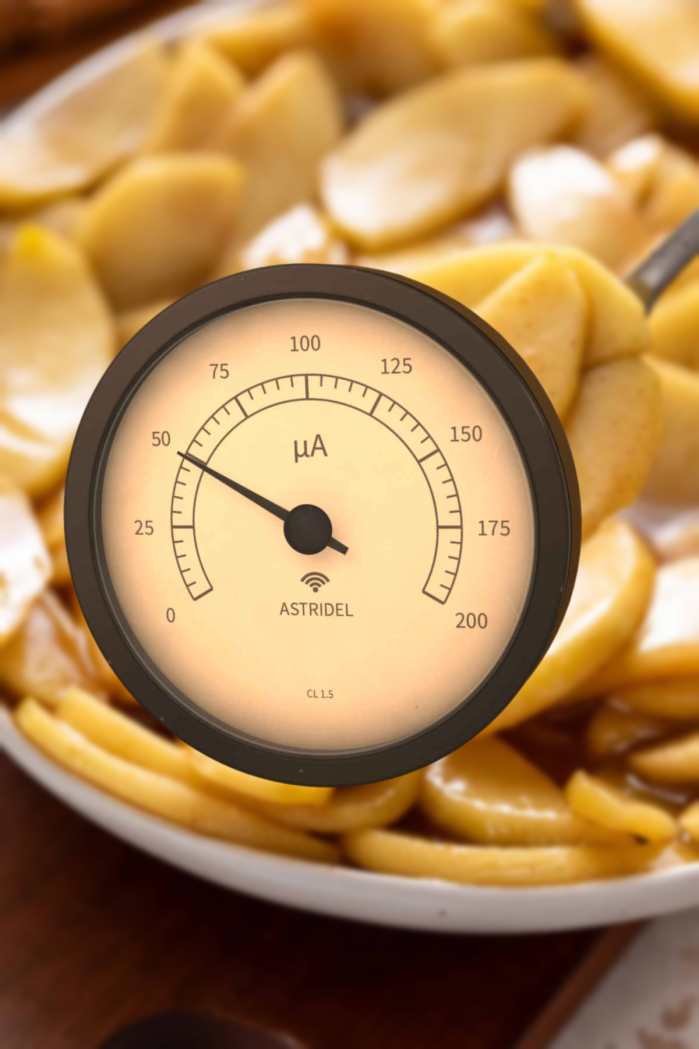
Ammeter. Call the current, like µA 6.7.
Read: µA 50
